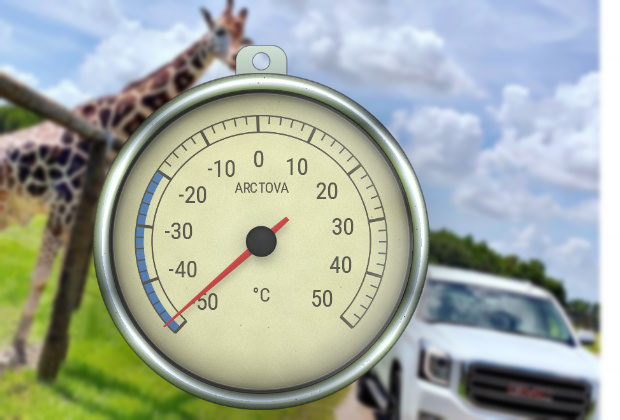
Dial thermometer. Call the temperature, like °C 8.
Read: °C -48
